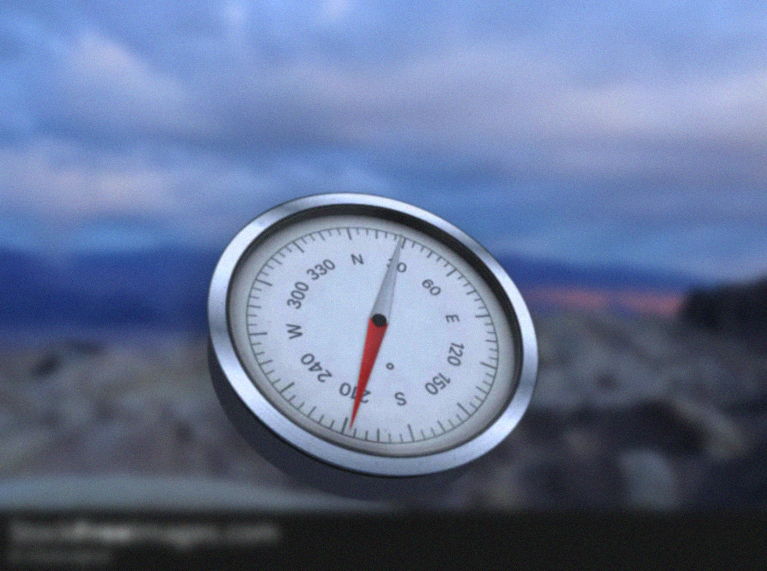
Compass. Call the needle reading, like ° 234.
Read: ° 207.5
